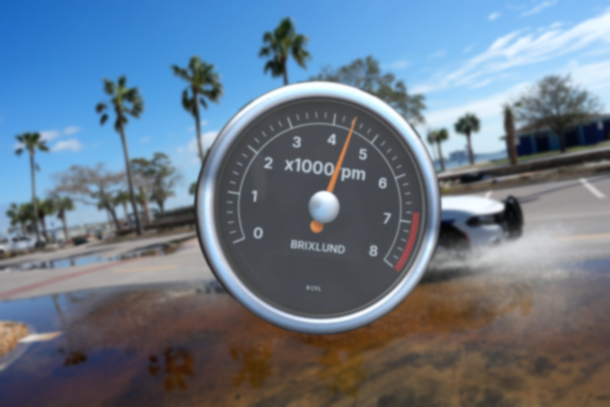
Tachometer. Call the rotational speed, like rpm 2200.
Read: rpm 4400
